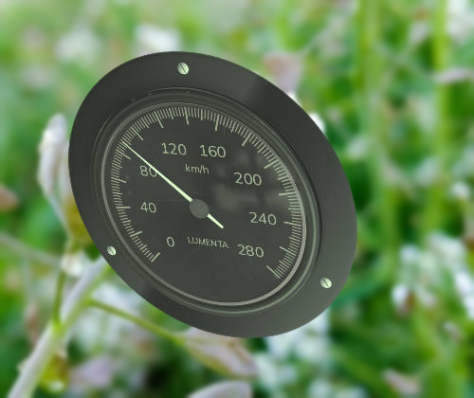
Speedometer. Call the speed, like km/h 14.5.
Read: km/h 90
